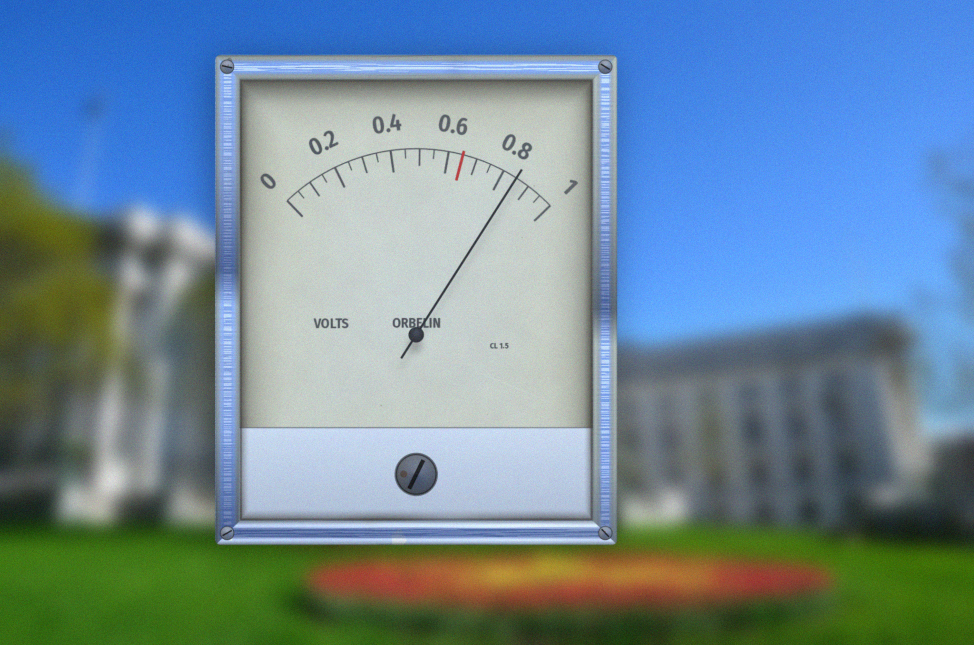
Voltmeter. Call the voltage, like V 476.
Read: V 0.85
